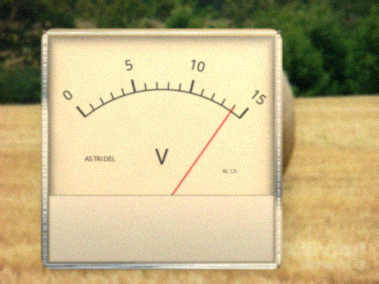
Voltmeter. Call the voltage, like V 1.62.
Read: V 14
